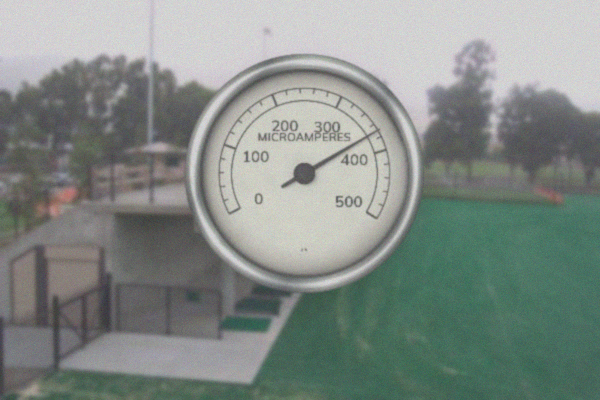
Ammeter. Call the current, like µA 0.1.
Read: µA 370
